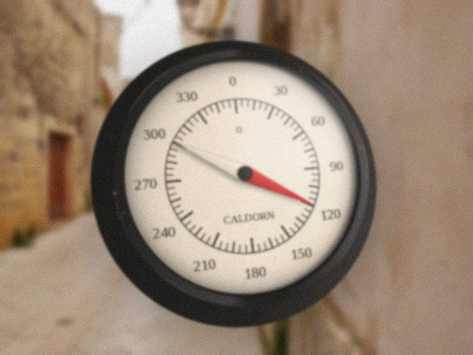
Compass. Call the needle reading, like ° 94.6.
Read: ° 120
